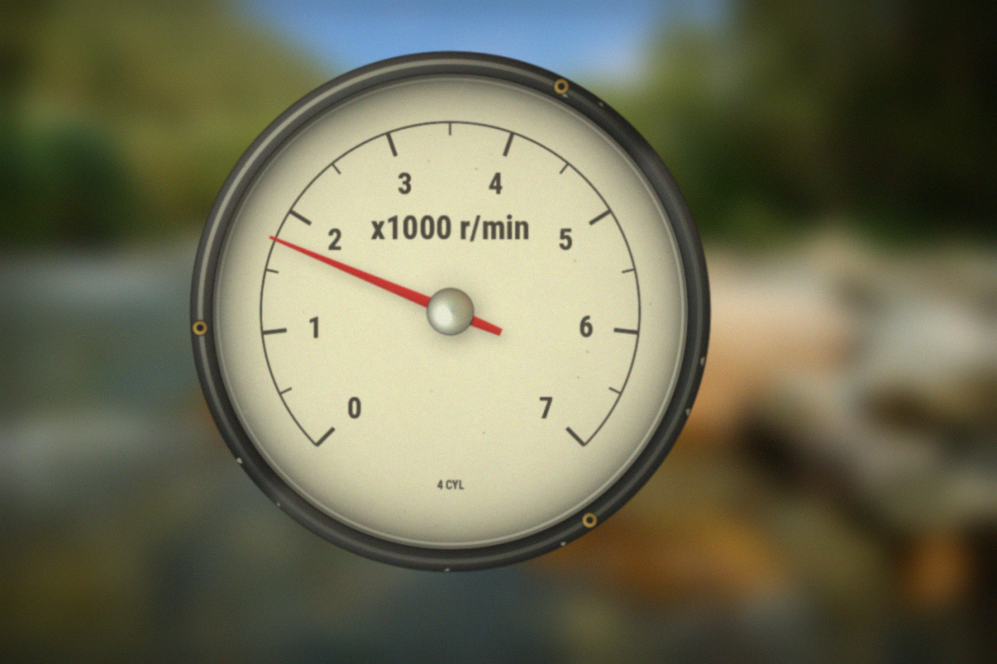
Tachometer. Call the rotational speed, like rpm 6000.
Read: rpm 1750
